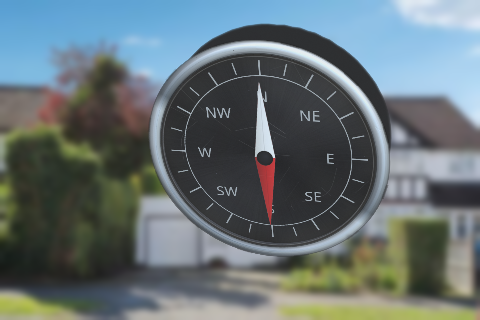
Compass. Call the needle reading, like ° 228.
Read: ° 180
